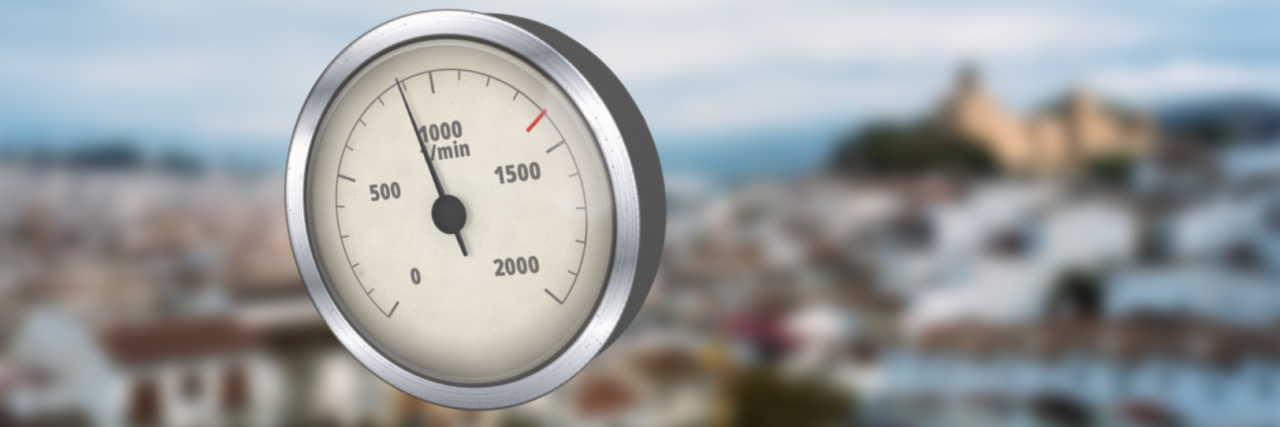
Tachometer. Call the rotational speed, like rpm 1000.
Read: rpm 900
